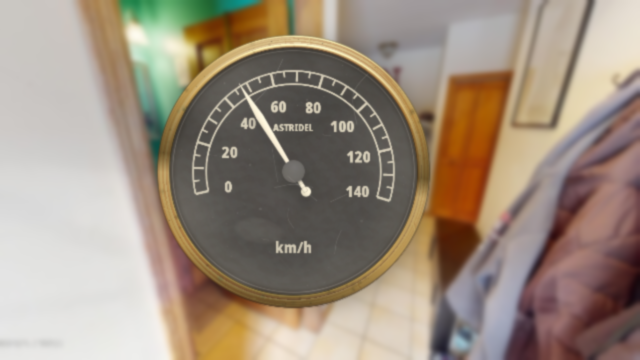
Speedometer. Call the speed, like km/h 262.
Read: km/h 47.5
